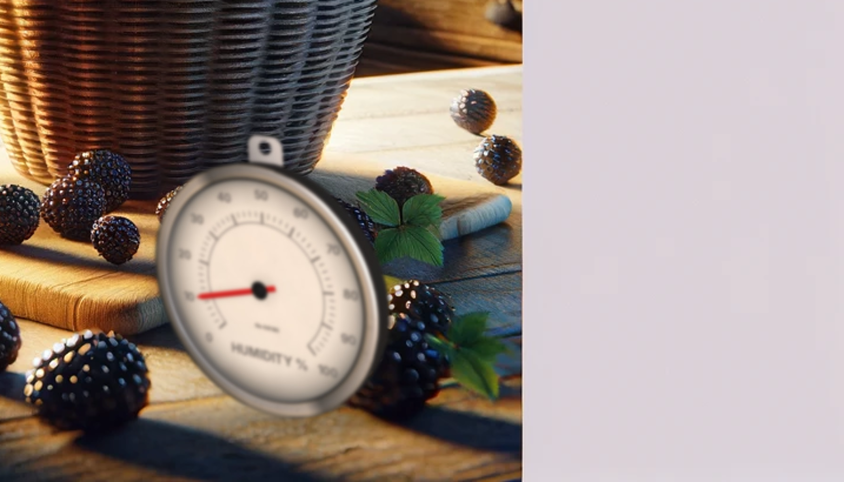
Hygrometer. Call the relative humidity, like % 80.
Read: % 10
